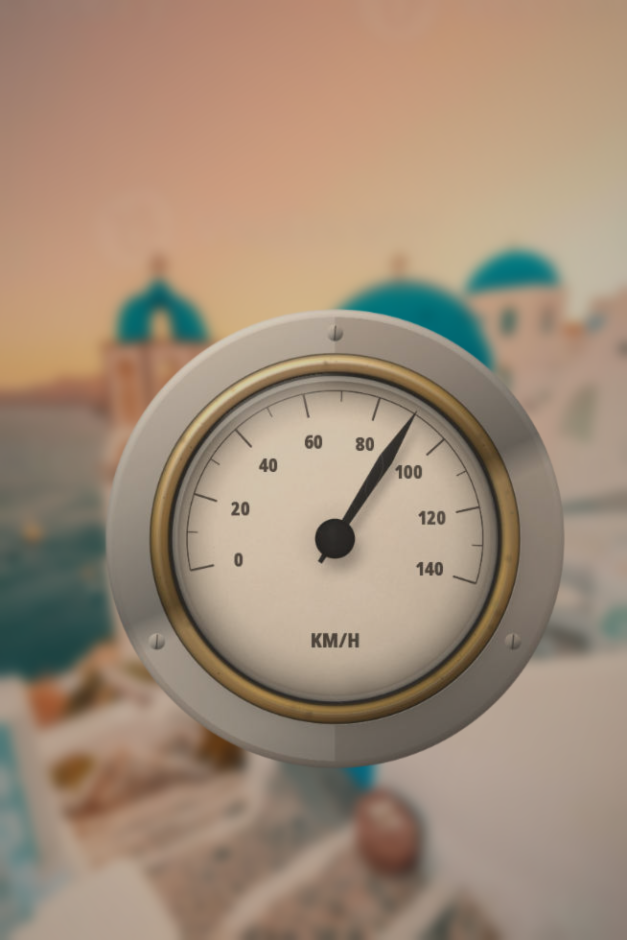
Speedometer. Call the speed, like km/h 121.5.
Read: km/h 90
